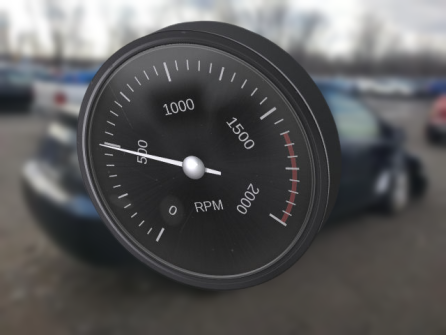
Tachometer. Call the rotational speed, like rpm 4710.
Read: rpm 500
